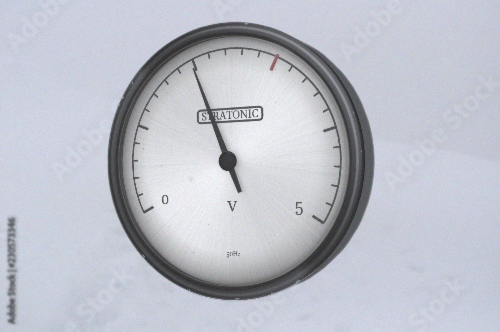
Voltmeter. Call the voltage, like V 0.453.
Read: V 2
